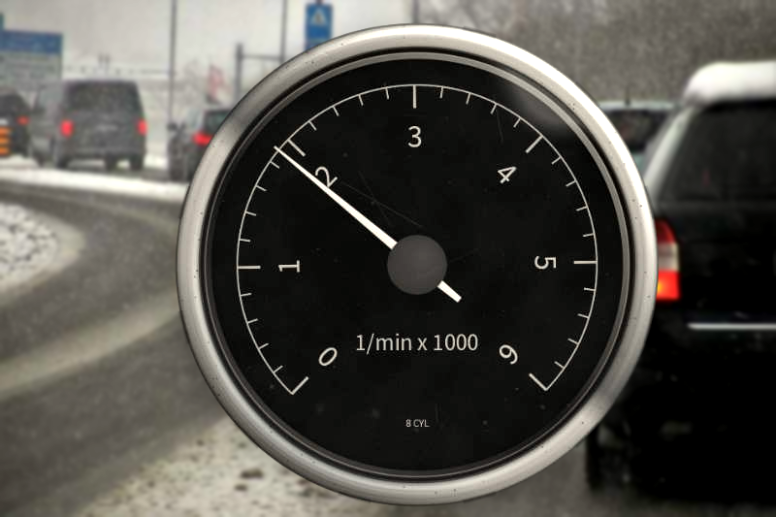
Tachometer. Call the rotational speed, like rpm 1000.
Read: rpm 1900
